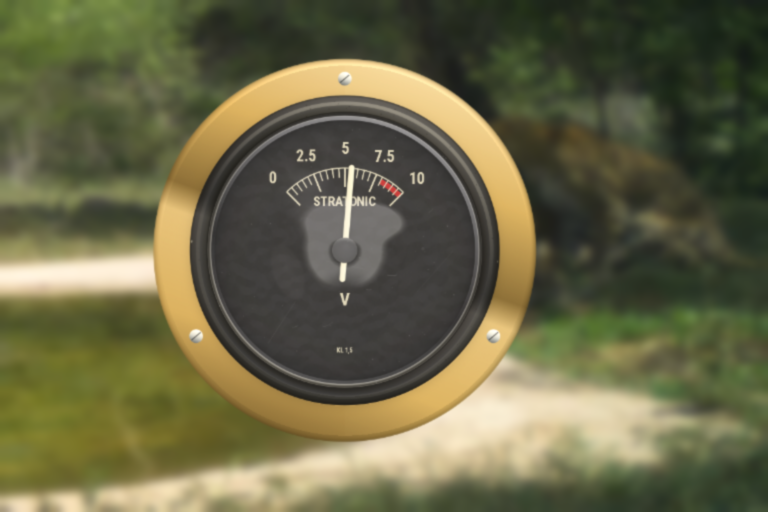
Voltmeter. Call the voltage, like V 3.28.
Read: V 5.5
